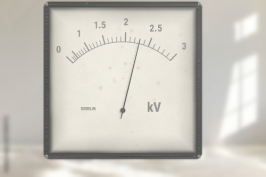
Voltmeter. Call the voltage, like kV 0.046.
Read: kV 2.3
